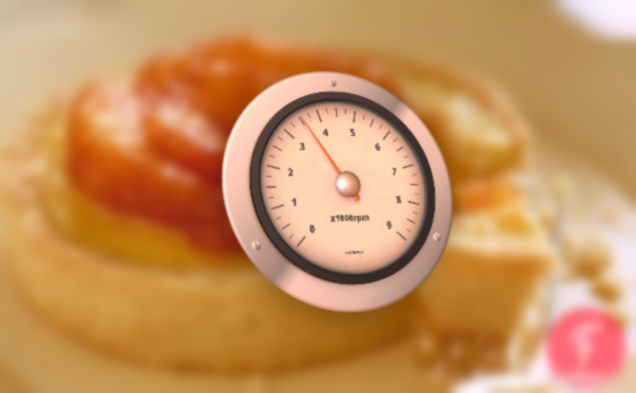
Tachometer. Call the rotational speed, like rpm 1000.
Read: rpm 3500
